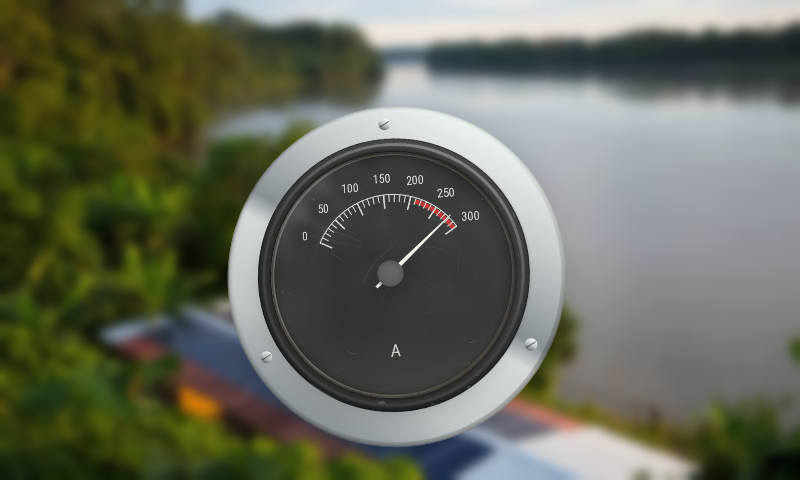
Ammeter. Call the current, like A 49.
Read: A 280
